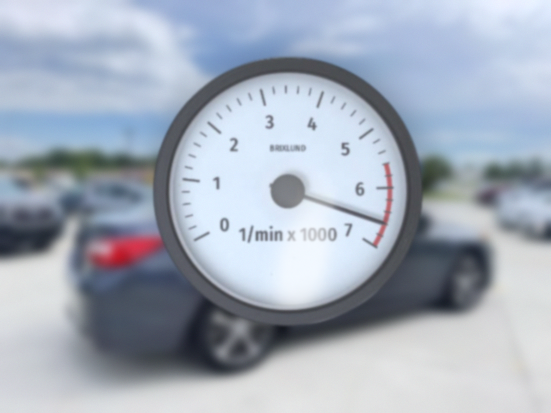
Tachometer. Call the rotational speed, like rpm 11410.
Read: rpm 6600
